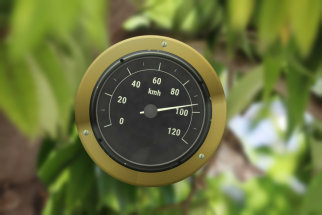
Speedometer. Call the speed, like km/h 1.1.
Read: km/h 95
